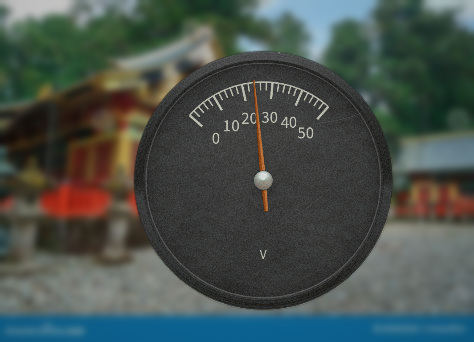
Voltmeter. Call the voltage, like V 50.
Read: V 24
